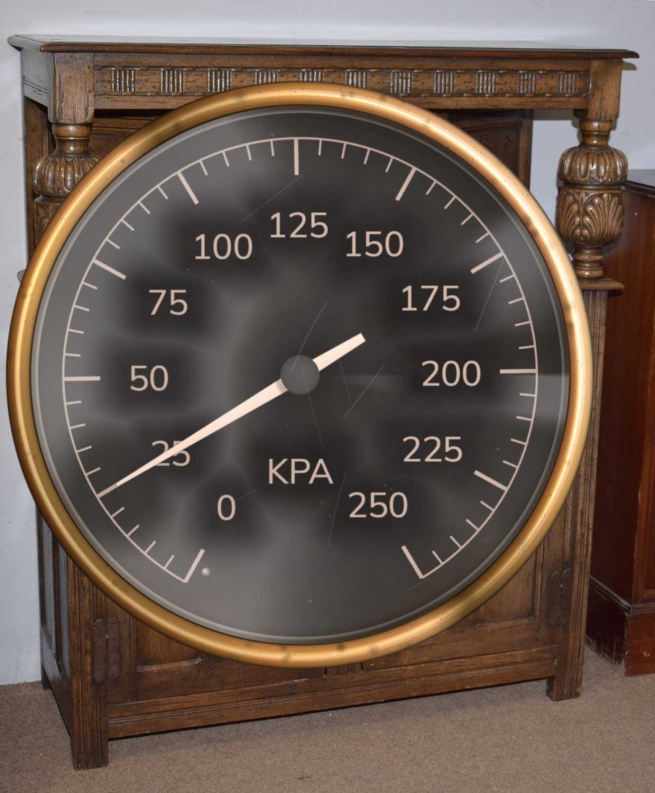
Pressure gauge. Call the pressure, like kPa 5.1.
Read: kPa 25
